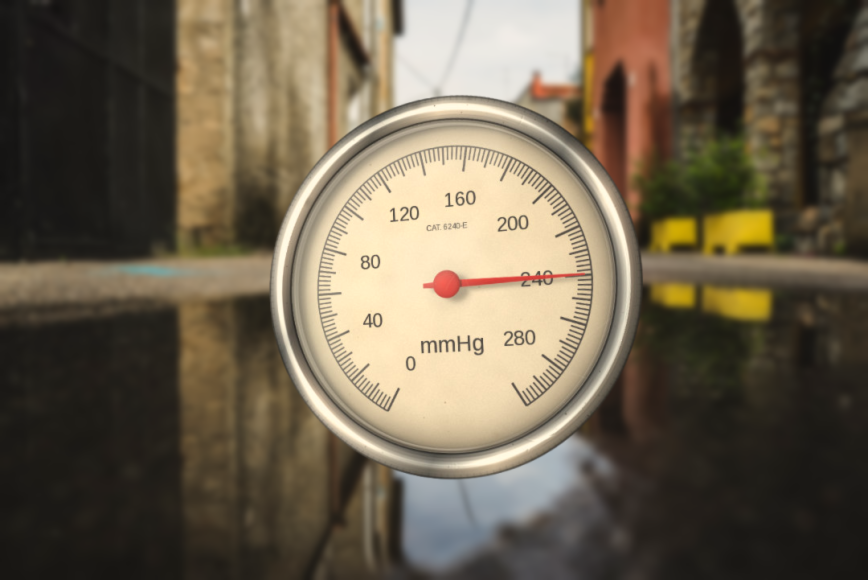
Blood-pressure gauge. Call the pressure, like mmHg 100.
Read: mmHg 240
